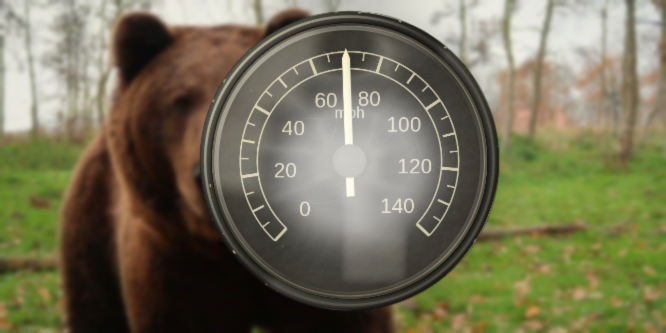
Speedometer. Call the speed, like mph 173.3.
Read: mph 70
